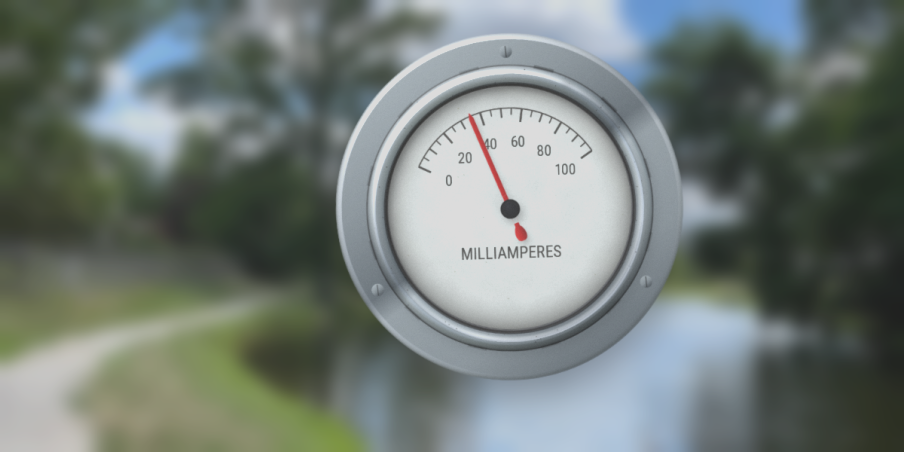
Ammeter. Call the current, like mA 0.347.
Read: mA 35
